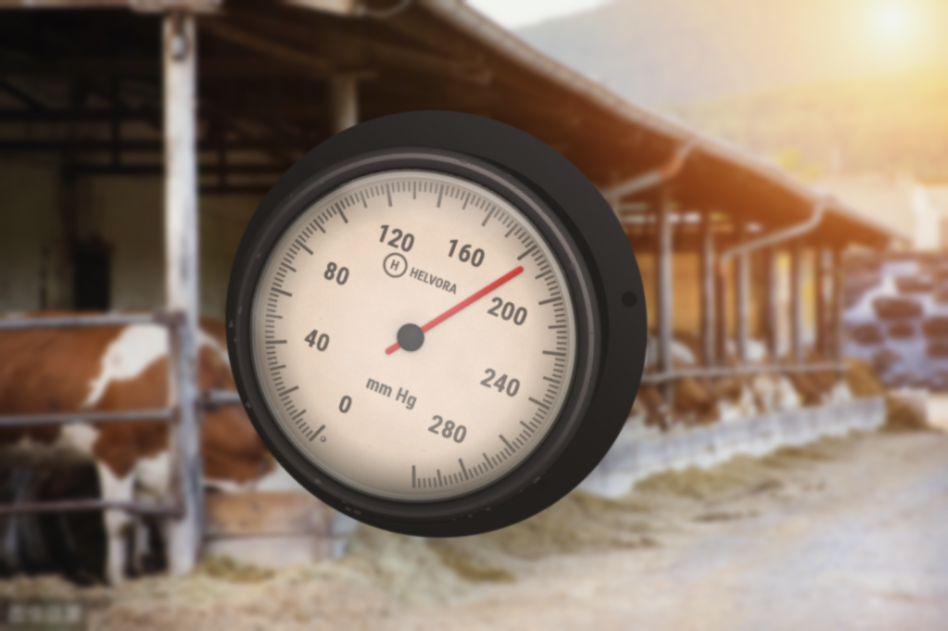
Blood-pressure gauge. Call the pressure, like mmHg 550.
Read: mmHg 184
